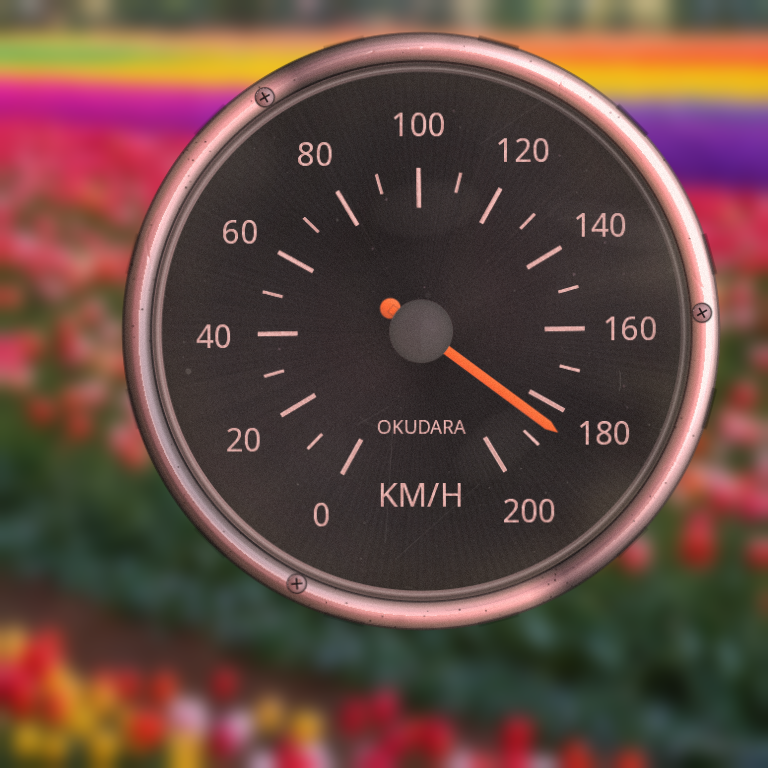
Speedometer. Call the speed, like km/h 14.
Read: km/h 185
